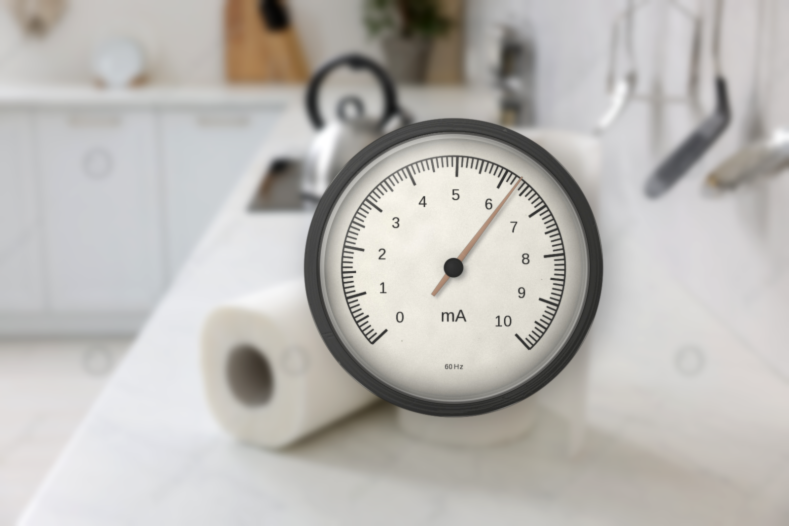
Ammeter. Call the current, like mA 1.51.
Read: mA 6.3
